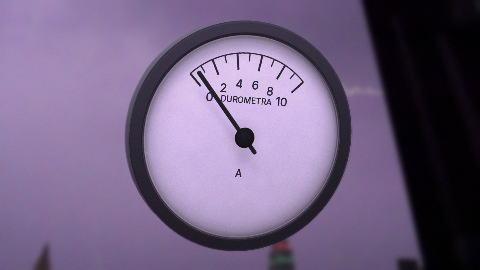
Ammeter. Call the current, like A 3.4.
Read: A 0.5
